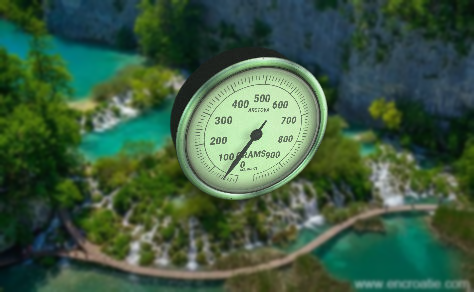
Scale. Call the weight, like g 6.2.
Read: g 50
